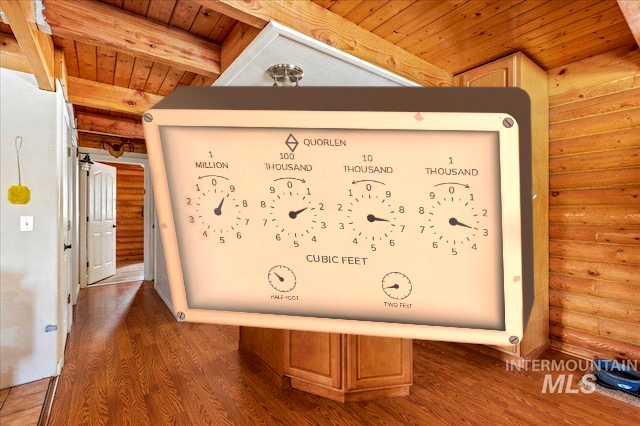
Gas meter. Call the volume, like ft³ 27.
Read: ft³ 917300
